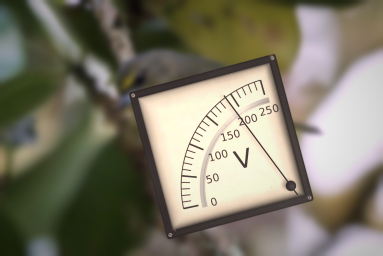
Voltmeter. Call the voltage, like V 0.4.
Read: V 190
